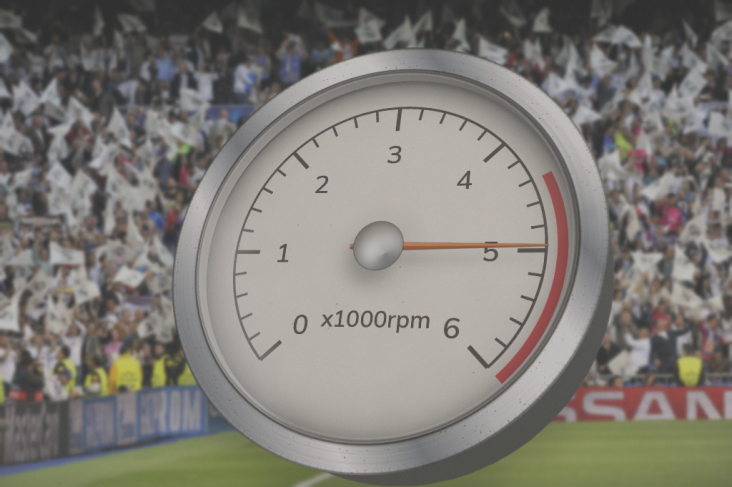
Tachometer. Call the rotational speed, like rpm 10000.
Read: rpm 5000
